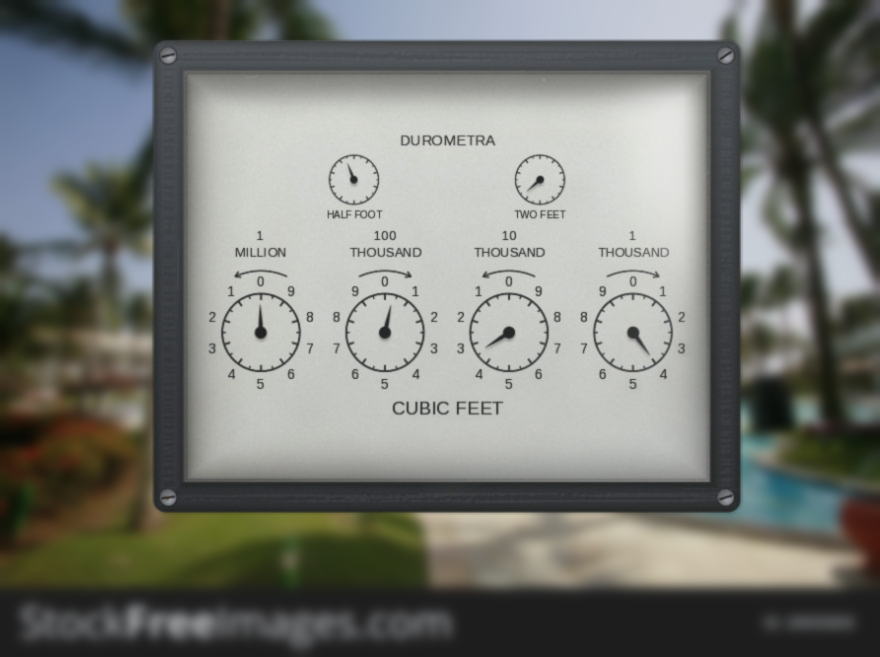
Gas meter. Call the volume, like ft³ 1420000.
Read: ft³ 3400
